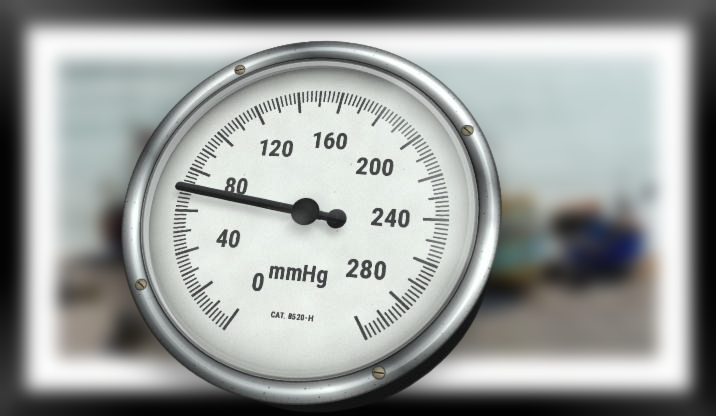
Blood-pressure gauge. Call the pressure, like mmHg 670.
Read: mmHg 70
